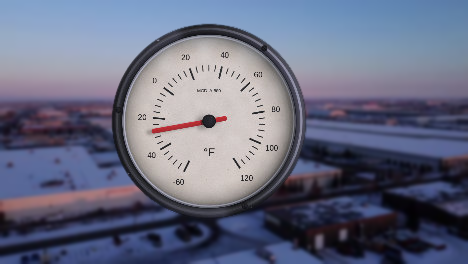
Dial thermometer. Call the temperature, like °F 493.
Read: °F -28
